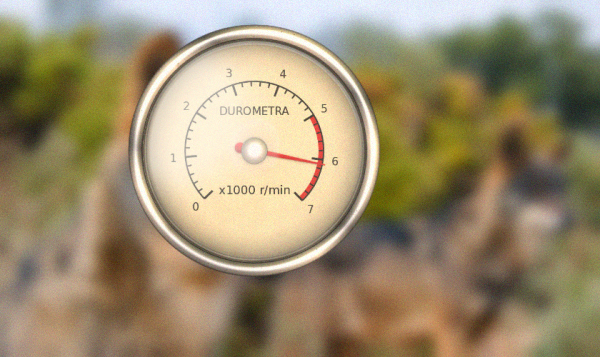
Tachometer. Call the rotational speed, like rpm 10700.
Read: rpm 6100
